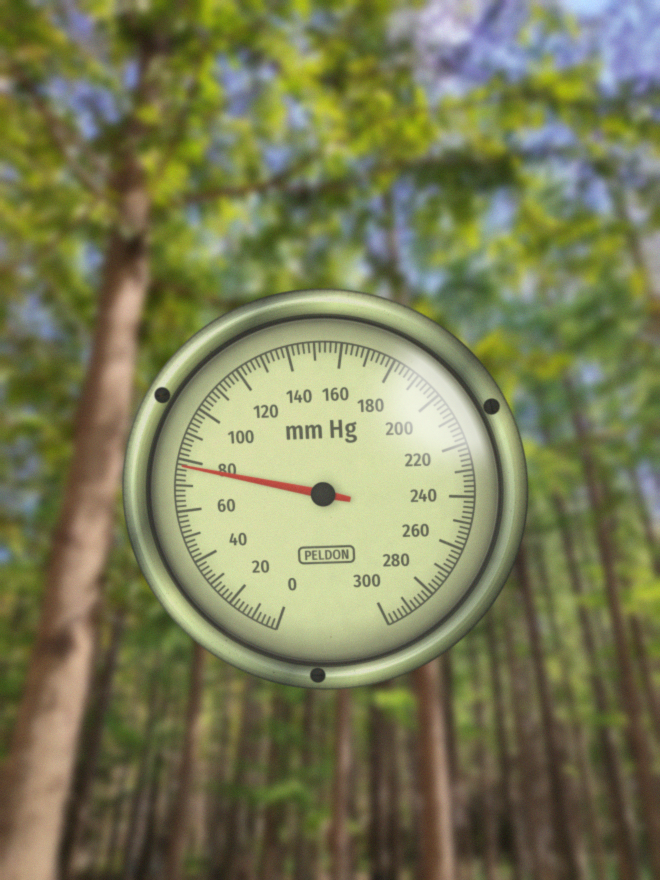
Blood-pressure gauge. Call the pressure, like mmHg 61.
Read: mmHg 78
